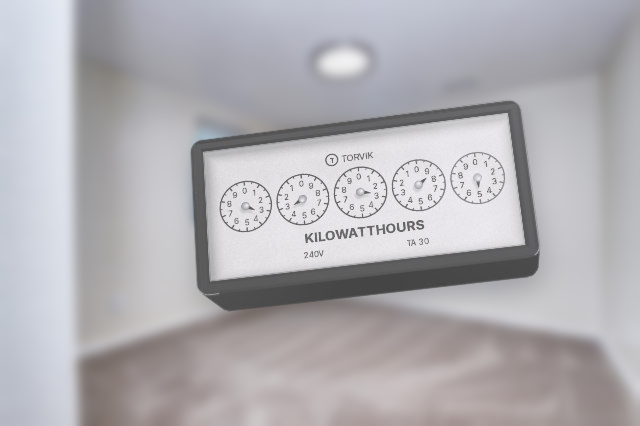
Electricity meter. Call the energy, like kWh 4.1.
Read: kWh 33285
